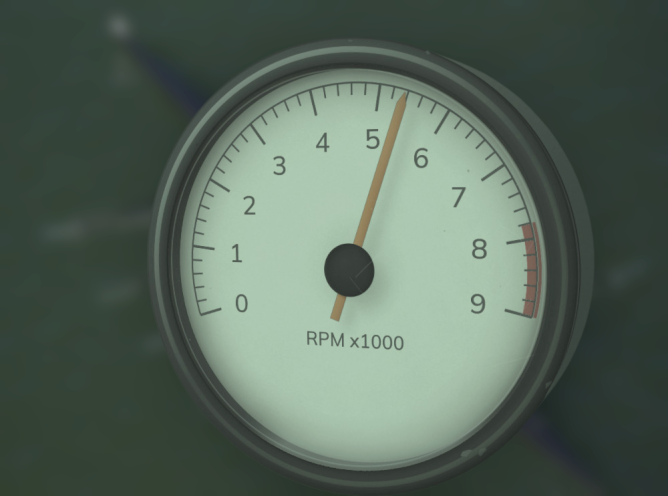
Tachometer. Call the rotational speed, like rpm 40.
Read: rpm 5400
